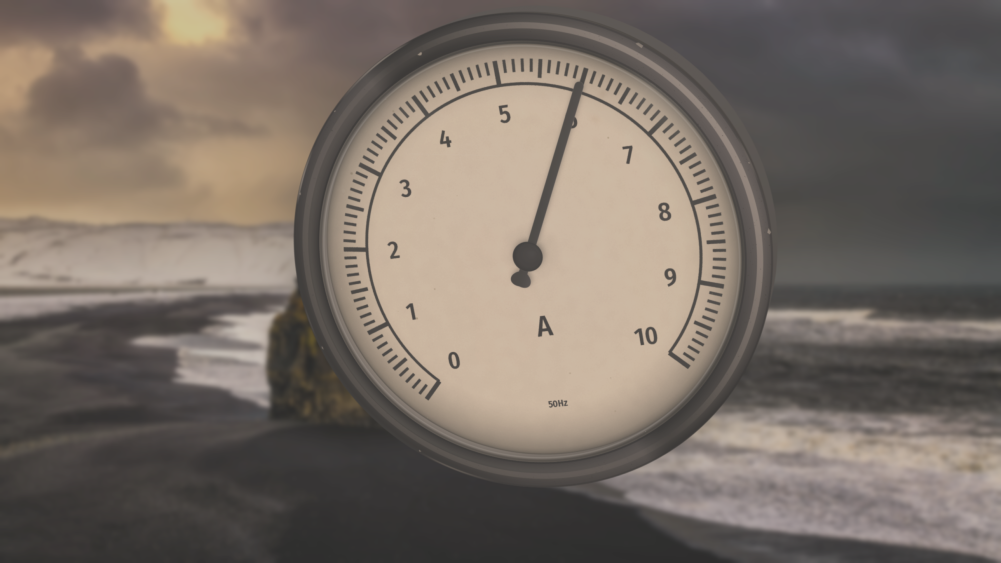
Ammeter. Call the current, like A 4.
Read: A 6
